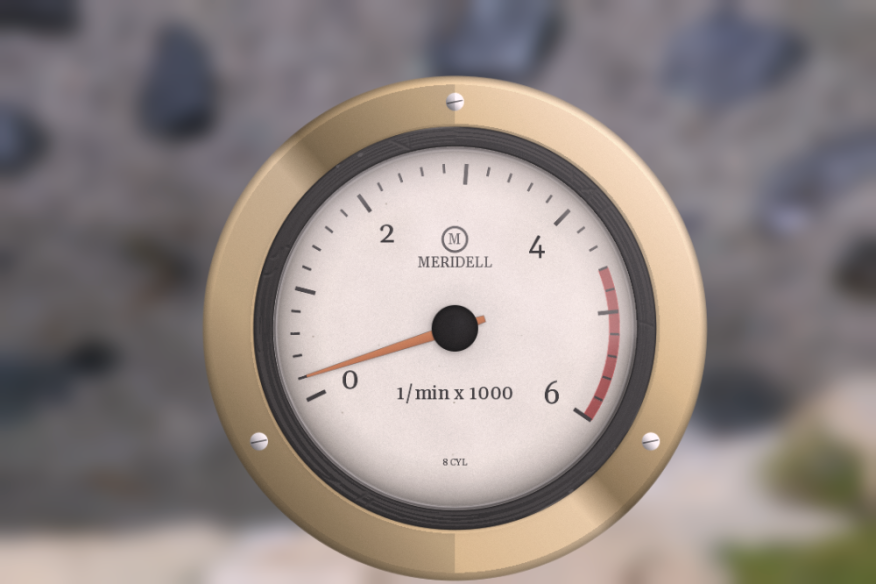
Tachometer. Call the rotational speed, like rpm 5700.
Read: rpm 200
